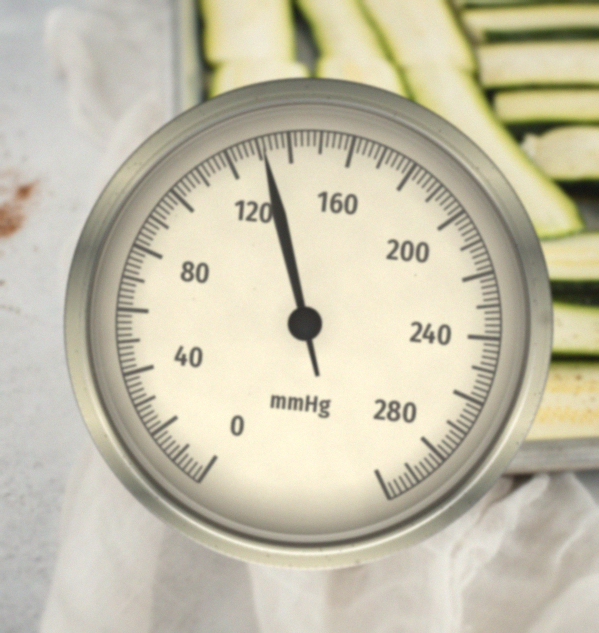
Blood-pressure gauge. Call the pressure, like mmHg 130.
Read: mmHg 132
